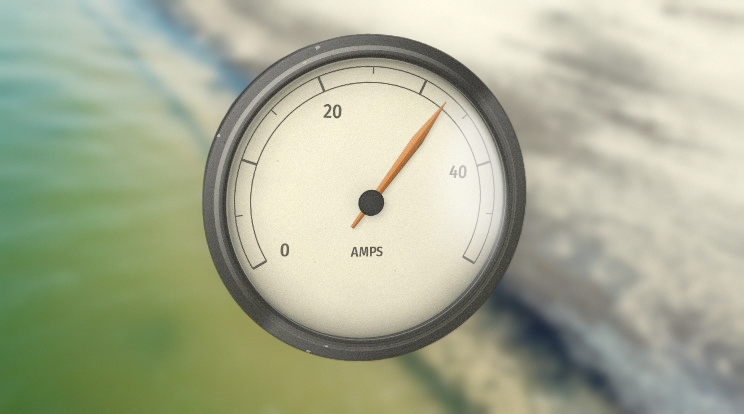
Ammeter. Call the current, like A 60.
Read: A 32.5
